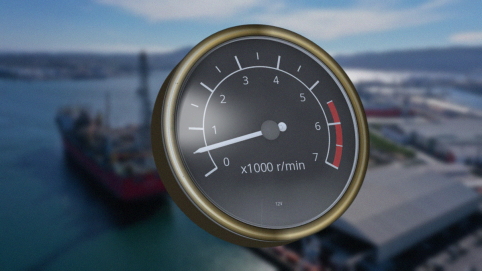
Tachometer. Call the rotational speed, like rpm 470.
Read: rpm 500
